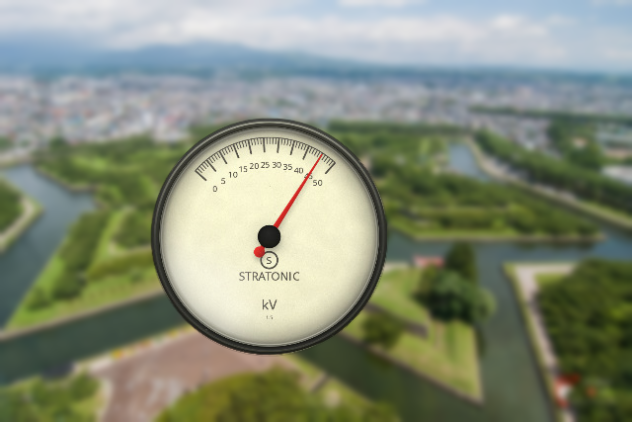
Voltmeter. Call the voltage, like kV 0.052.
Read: kV 45
